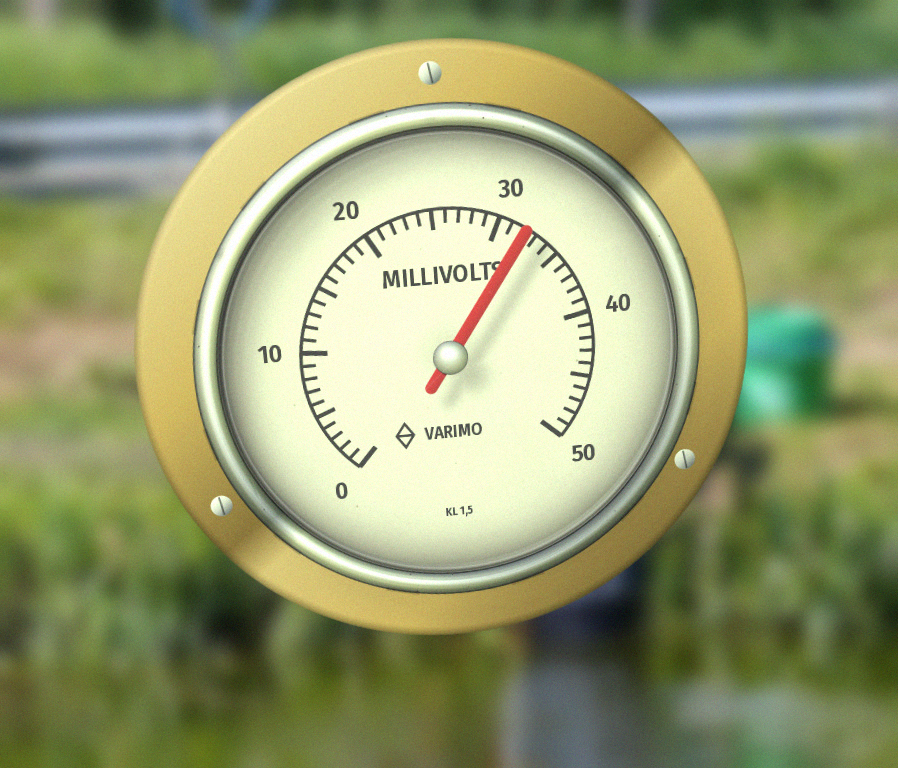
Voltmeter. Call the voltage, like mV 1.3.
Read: mV 32
